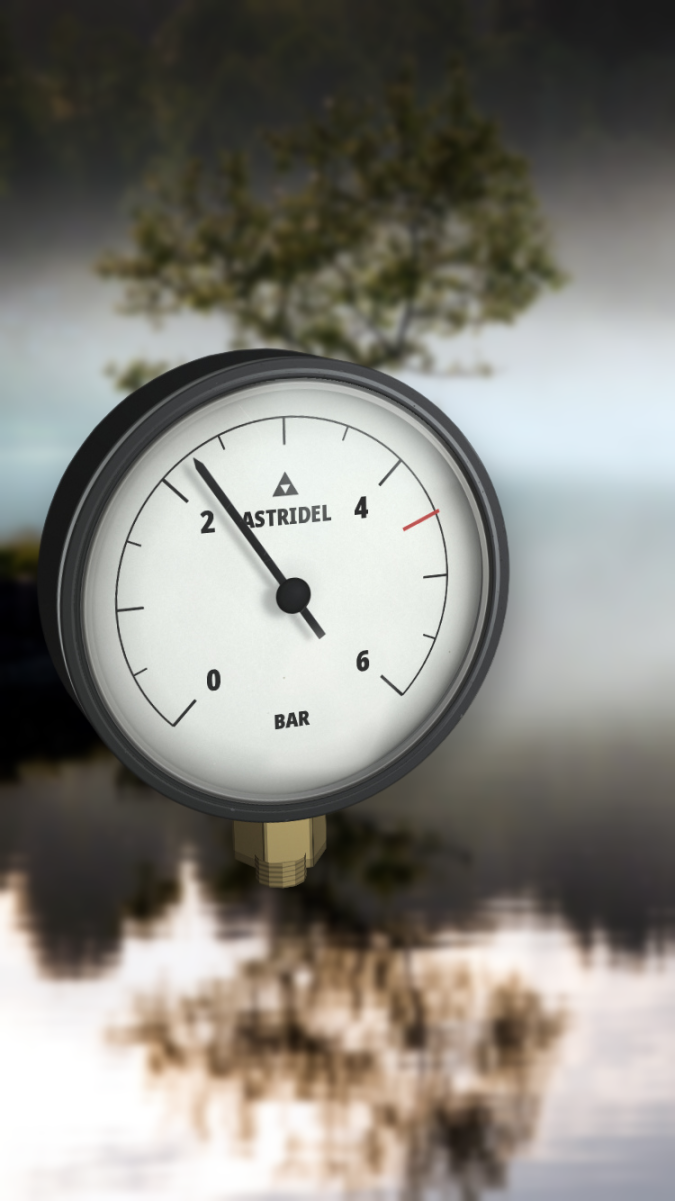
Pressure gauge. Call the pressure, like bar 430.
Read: bar 2.25
